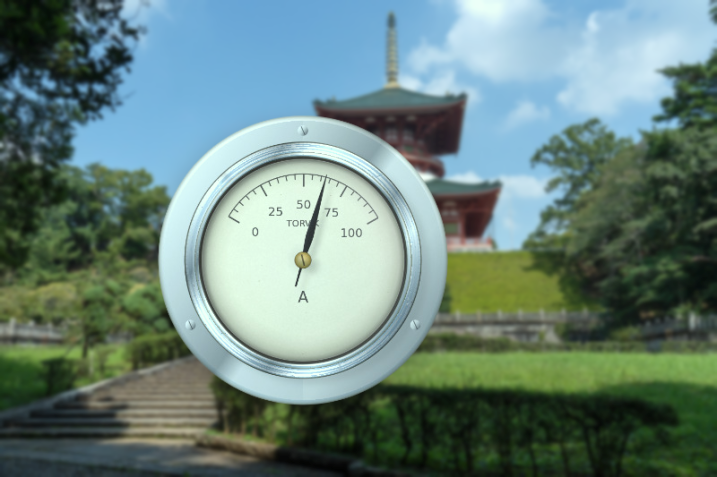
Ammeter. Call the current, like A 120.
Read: A 62.5
